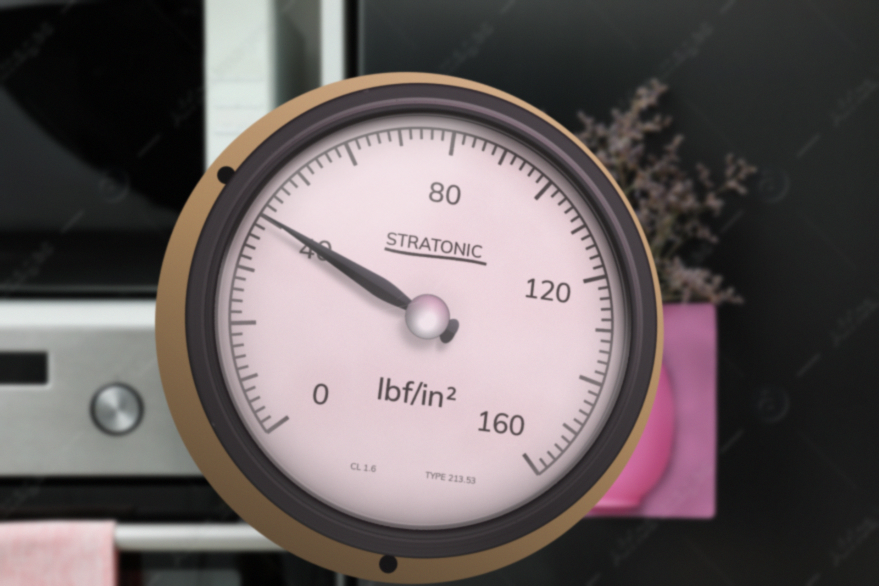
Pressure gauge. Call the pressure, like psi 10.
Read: psi 40
